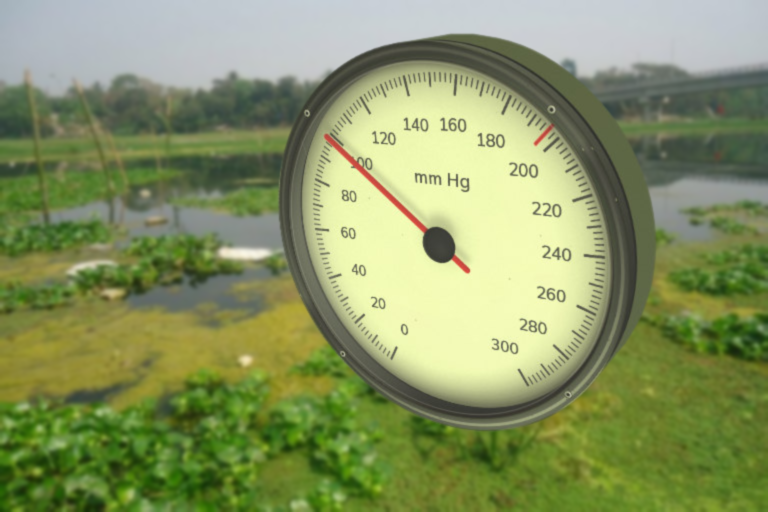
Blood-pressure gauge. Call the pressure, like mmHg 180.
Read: mmHg 100
